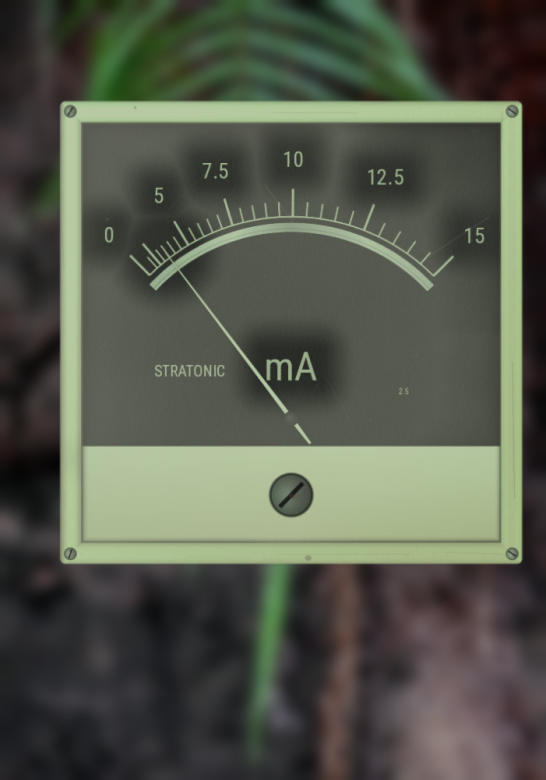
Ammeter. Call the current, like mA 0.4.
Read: mA 3.5
